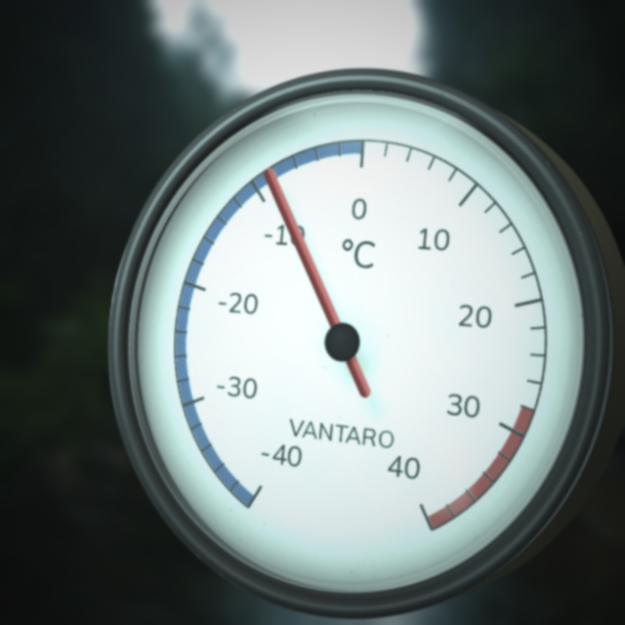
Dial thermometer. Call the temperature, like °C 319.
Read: °C -8
